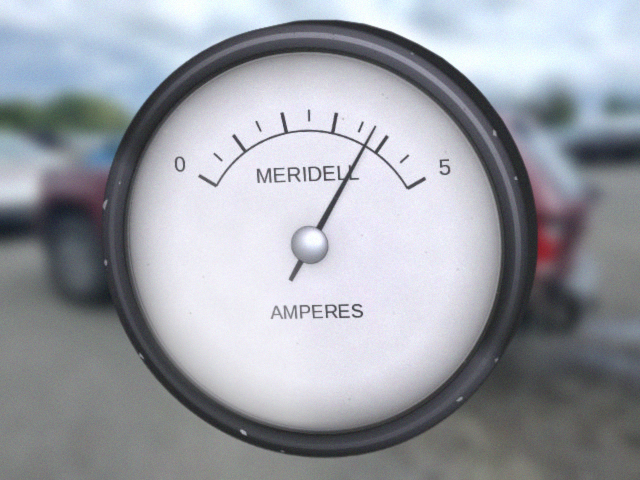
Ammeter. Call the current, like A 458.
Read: A 3.75
